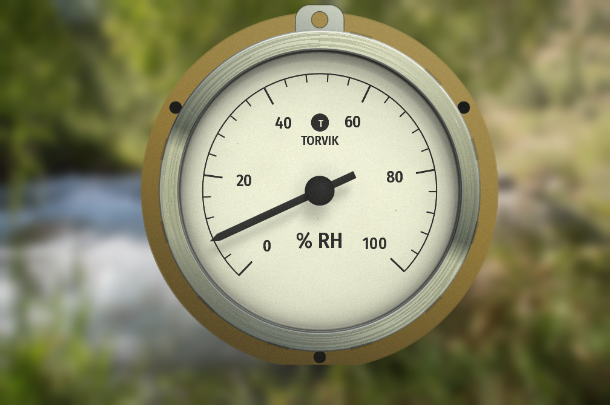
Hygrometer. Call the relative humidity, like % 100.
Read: % 8
